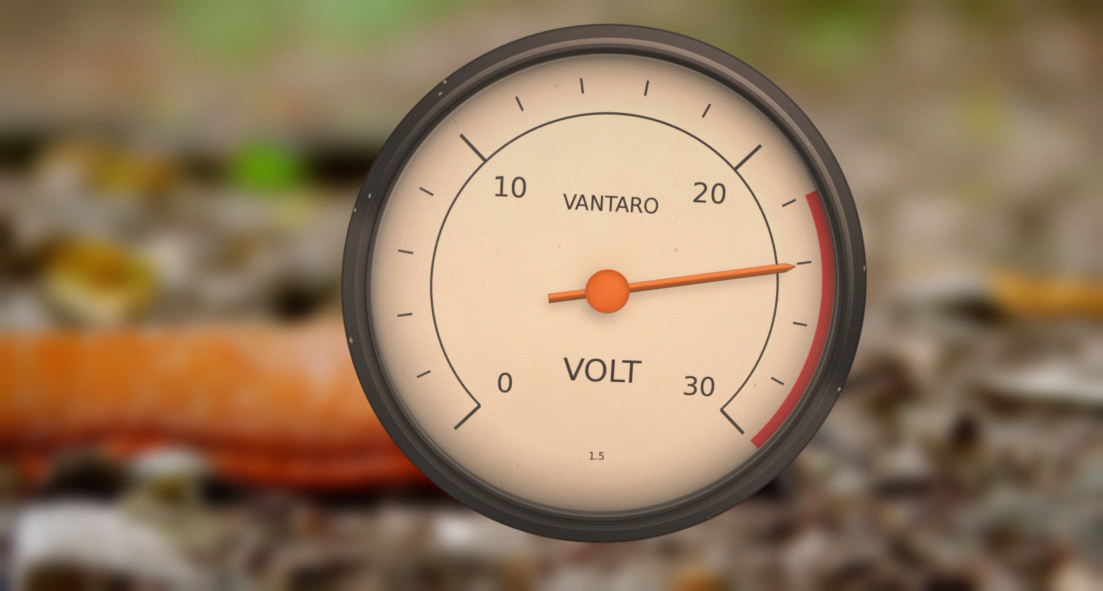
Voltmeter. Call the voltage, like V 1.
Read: V 24
